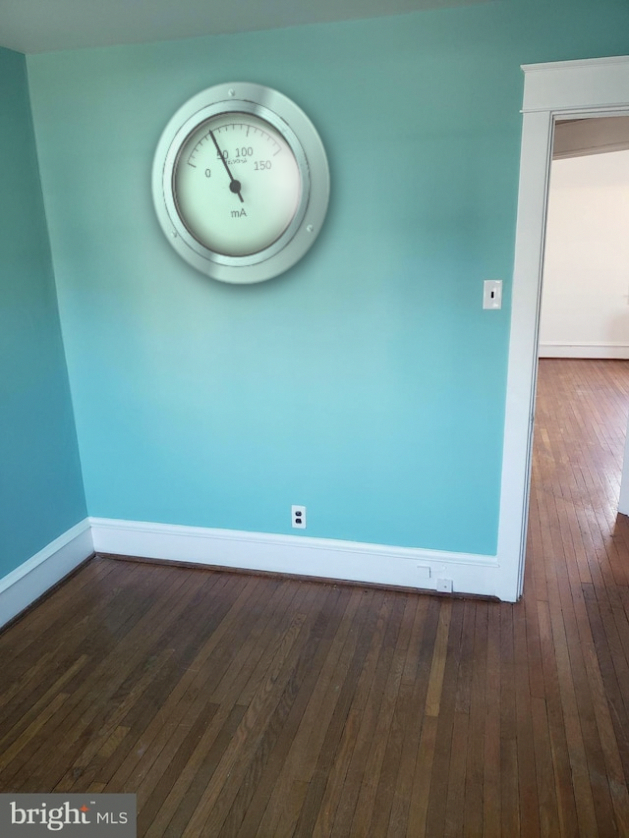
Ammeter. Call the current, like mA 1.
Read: mA 50
